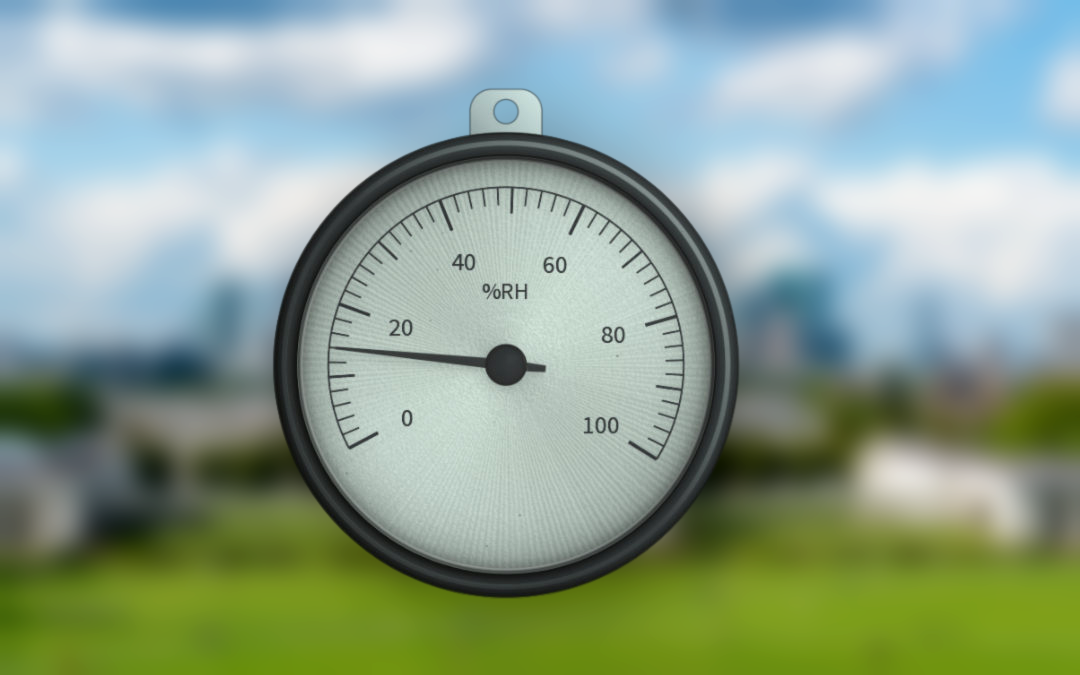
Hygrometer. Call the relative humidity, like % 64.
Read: % 14
